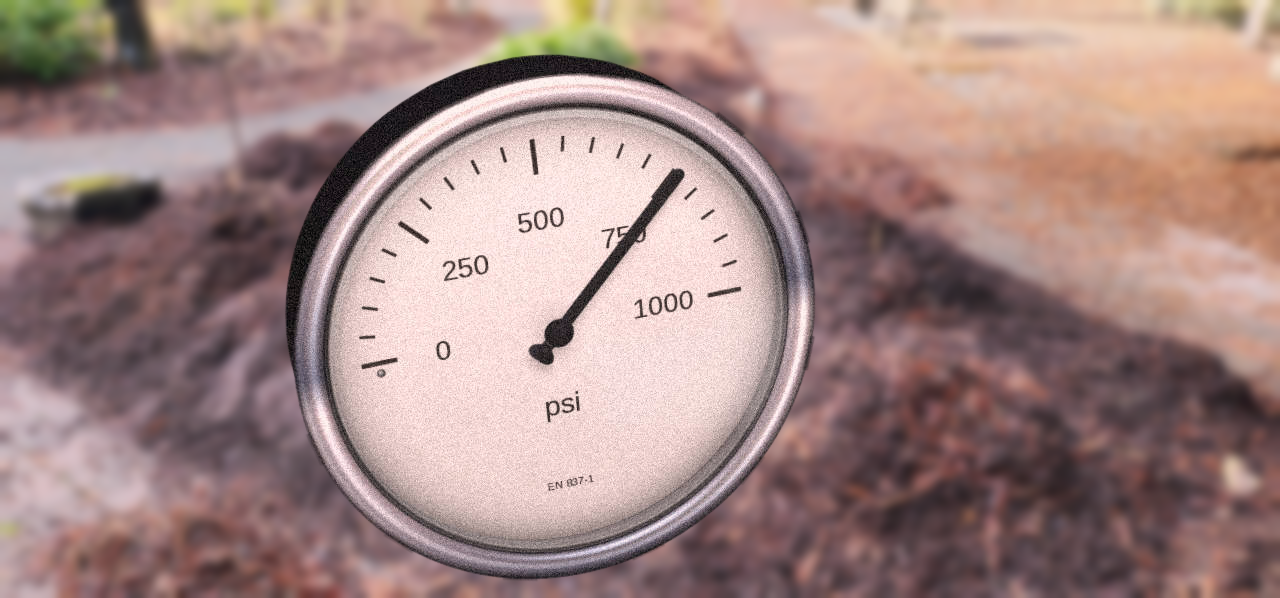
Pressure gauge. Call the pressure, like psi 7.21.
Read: psi 750
